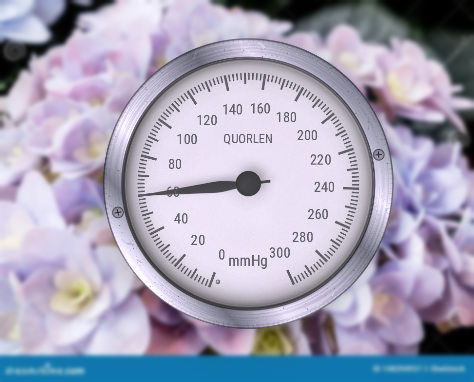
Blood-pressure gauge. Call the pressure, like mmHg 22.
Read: mmHg 60
